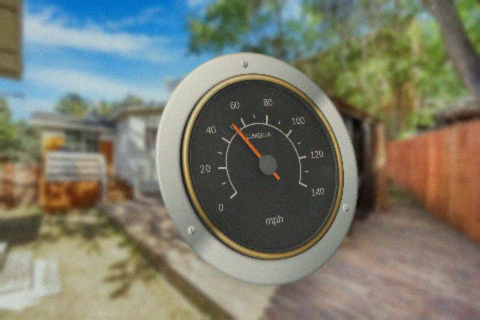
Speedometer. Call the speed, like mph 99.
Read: mph 50
